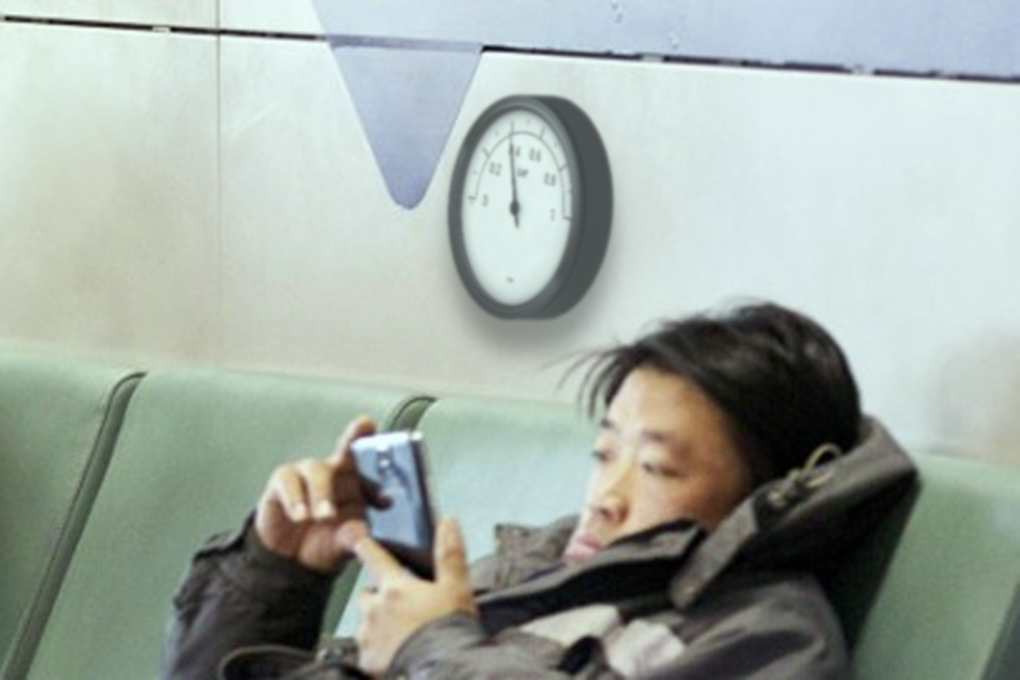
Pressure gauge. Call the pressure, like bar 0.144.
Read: bar 0.4
